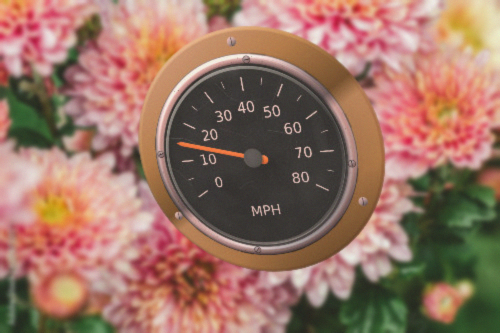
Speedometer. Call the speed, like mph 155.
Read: mph 15
